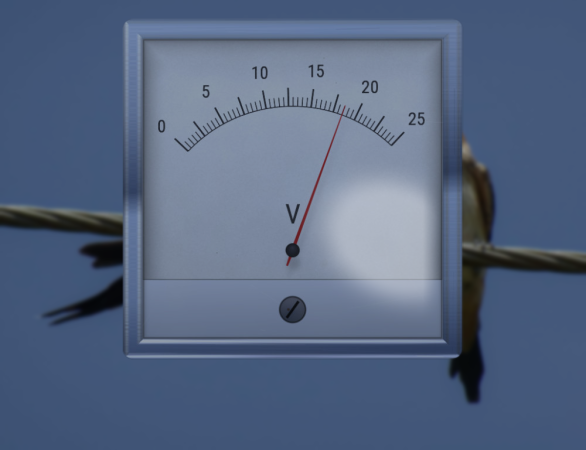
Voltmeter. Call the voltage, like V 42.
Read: V 18.5
